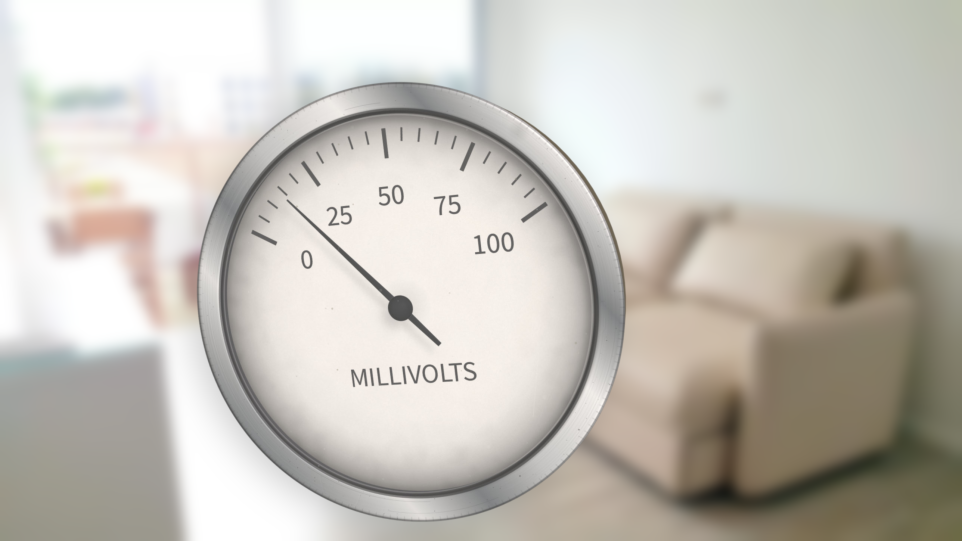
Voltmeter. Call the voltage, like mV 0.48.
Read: mV 15
